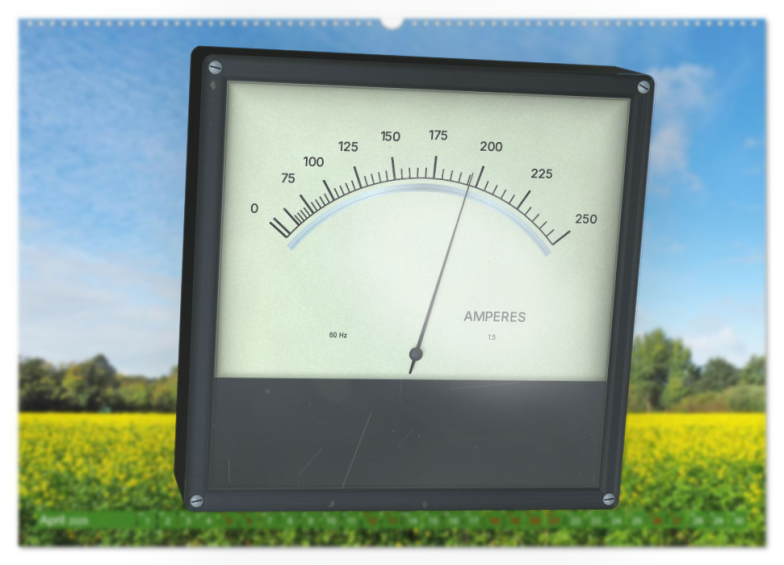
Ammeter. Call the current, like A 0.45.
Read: A 195
